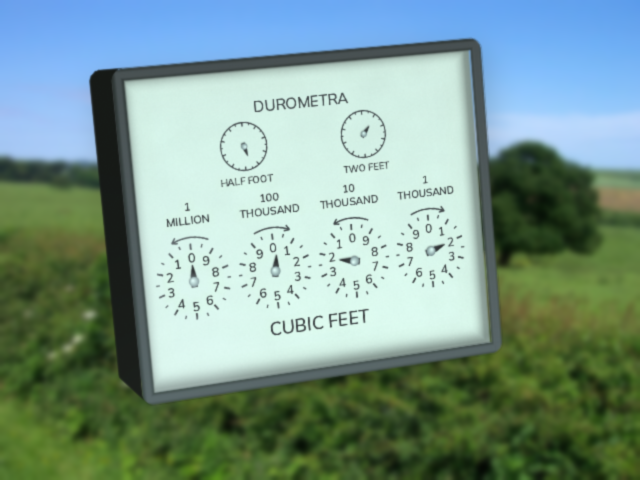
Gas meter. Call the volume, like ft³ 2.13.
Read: ft³ 2200
